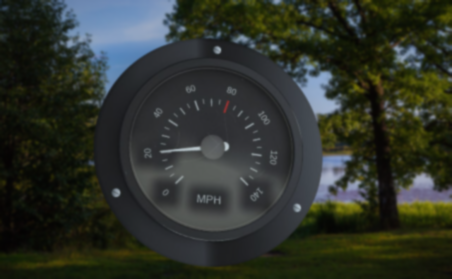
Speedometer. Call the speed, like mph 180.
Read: mph 20
